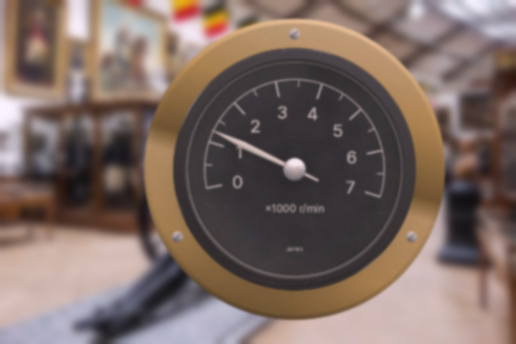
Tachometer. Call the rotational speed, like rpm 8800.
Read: rpm 1250
